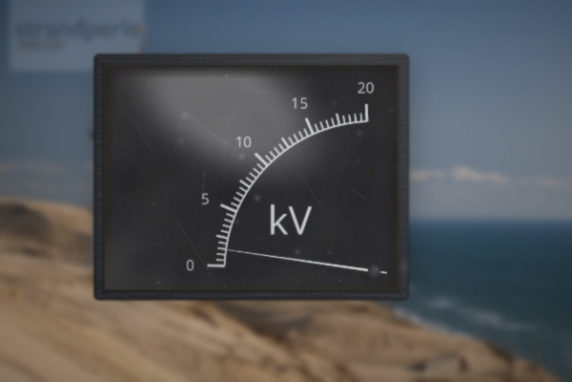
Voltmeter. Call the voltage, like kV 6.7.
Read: kV 1.5
